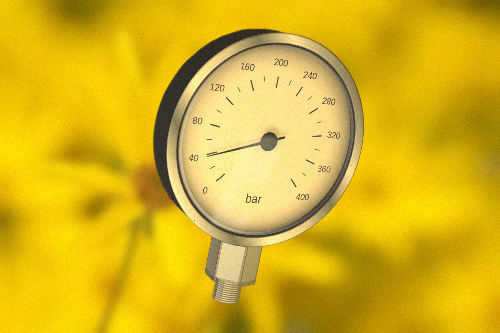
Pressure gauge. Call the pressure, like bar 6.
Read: bar 40
